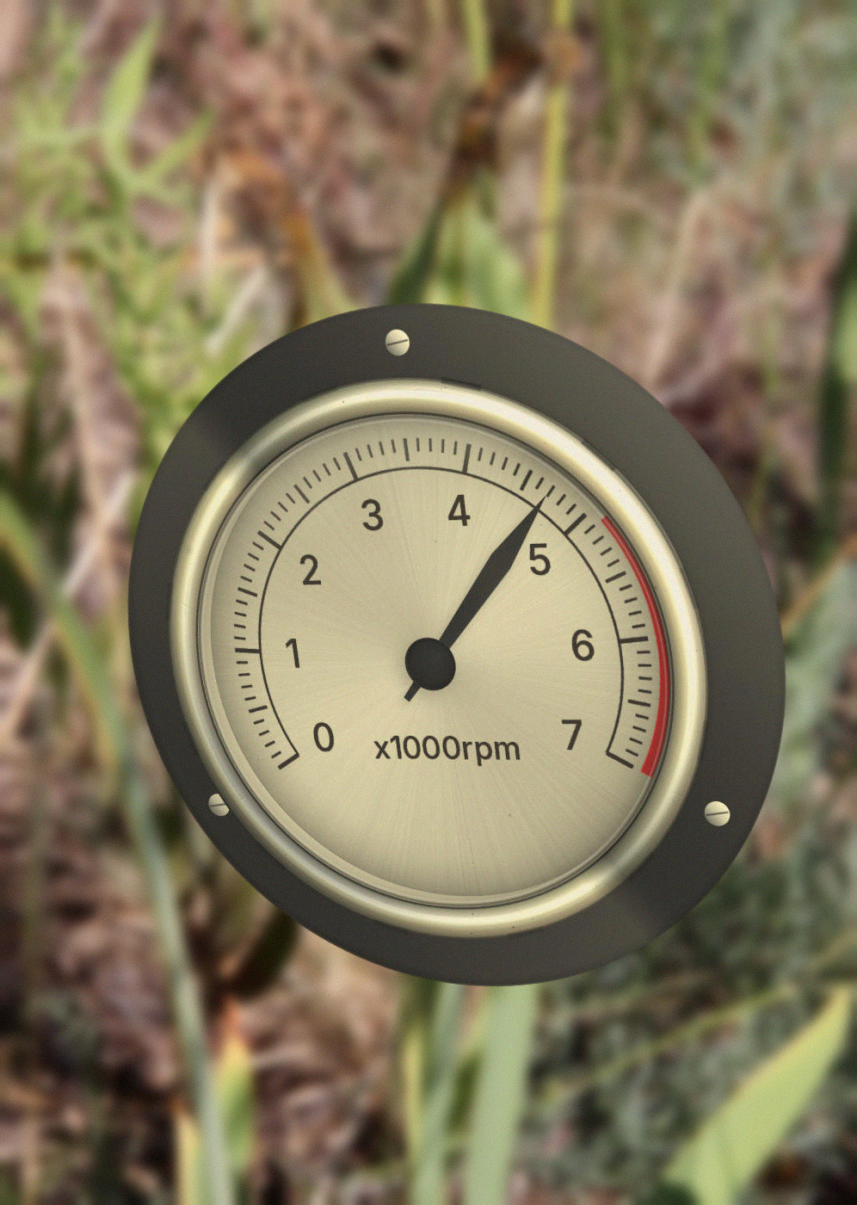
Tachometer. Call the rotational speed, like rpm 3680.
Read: rpm 4700
